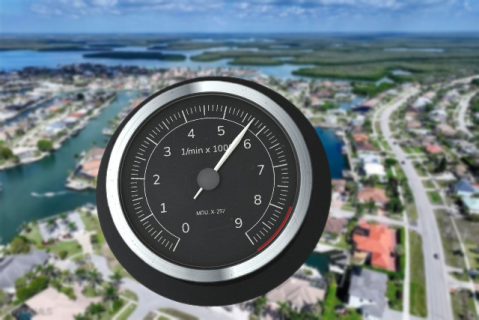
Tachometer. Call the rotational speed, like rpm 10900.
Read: rpm 5700
